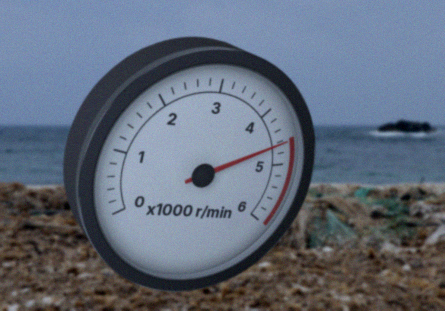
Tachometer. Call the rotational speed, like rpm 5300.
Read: rpm 4600
